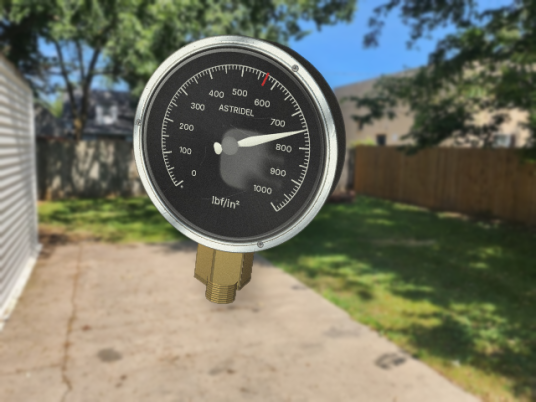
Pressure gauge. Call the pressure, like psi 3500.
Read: psi 750
